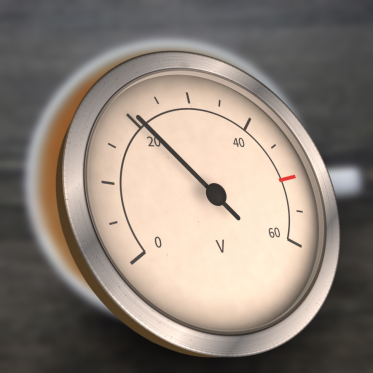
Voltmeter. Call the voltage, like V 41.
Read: V 20
